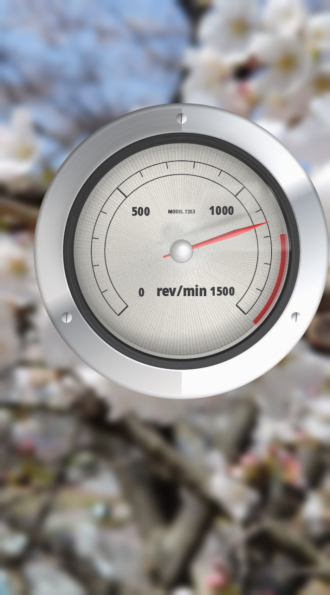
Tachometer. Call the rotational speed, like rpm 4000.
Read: rpm 1150
